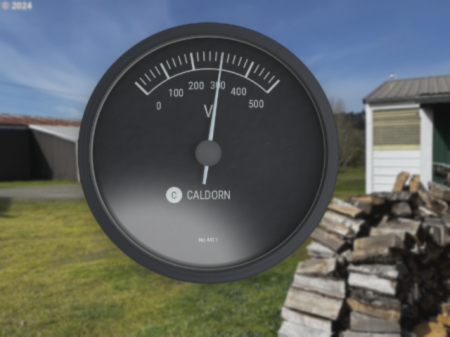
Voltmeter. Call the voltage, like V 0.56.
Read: V 300
